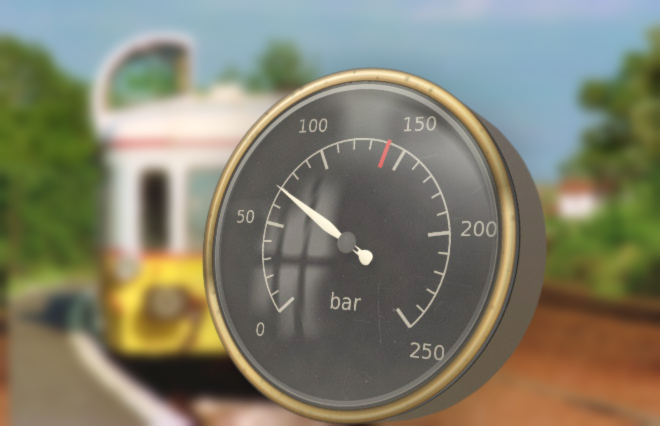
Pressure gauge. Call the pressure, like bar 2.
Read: bar 70
